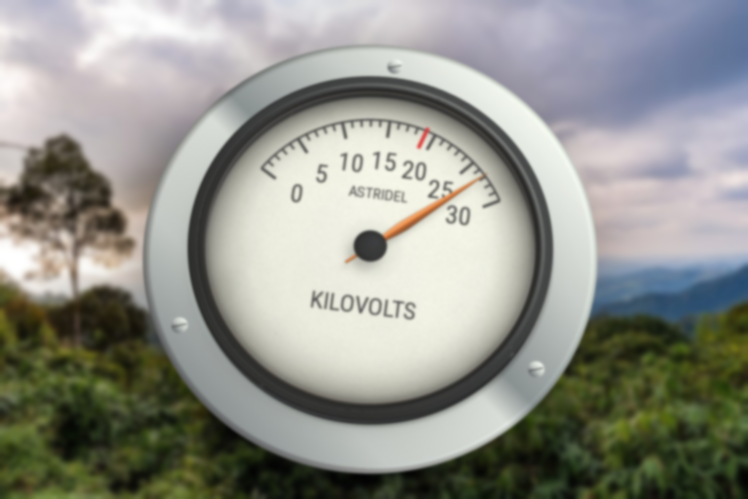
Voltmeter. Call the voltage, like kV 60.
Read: kV 27
